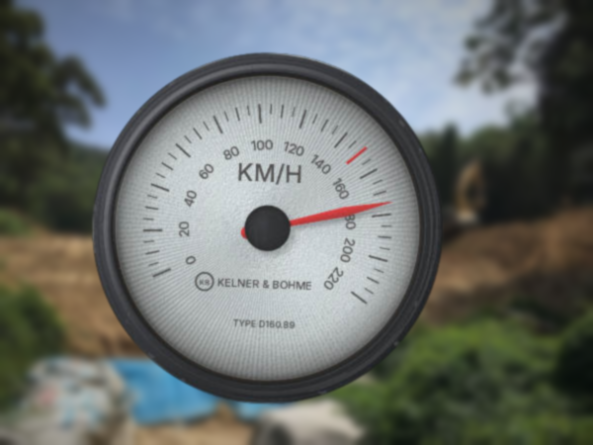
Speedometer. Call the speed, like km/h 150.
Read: km/h 175
